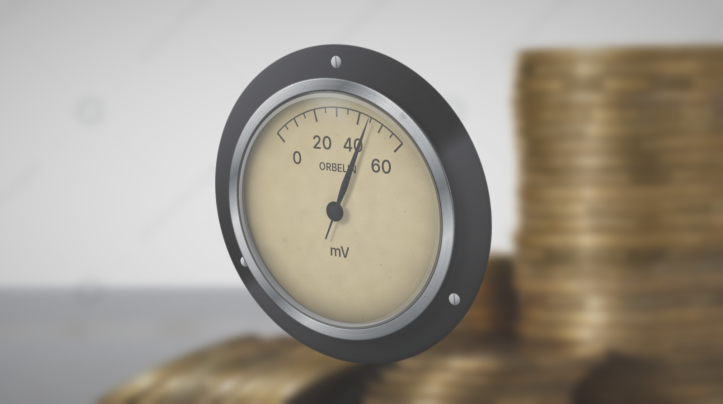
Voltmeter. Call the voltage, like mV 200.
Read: mV 45
